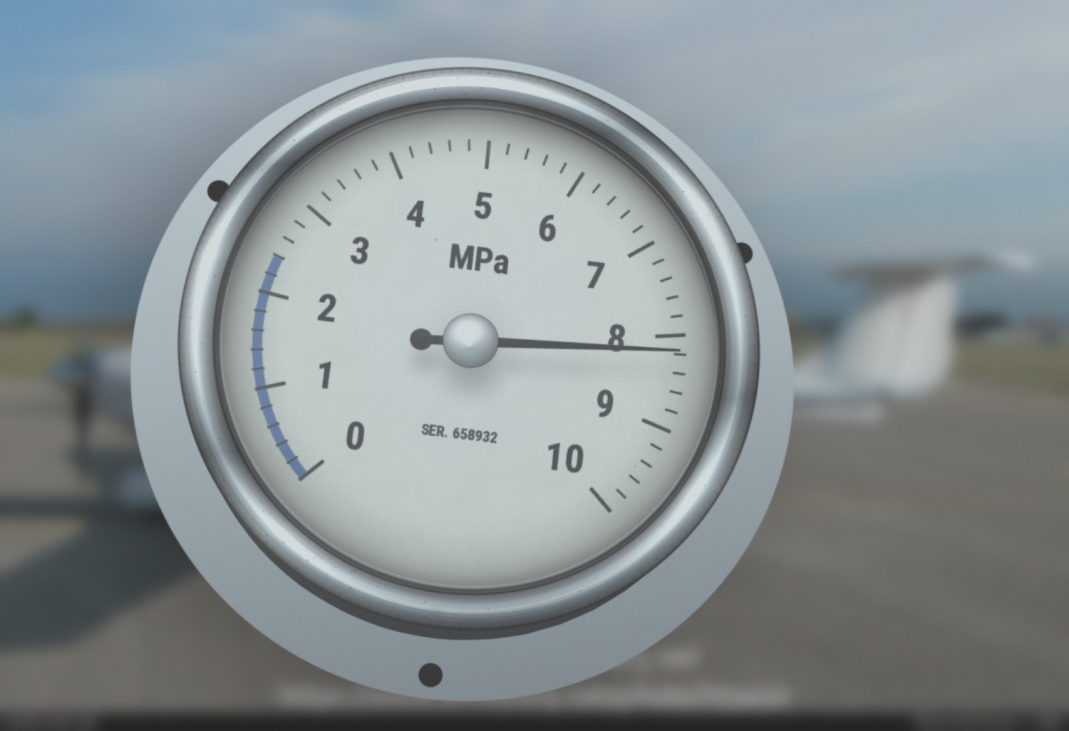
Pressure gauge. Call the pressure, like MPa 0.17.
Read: MPa 8.2
